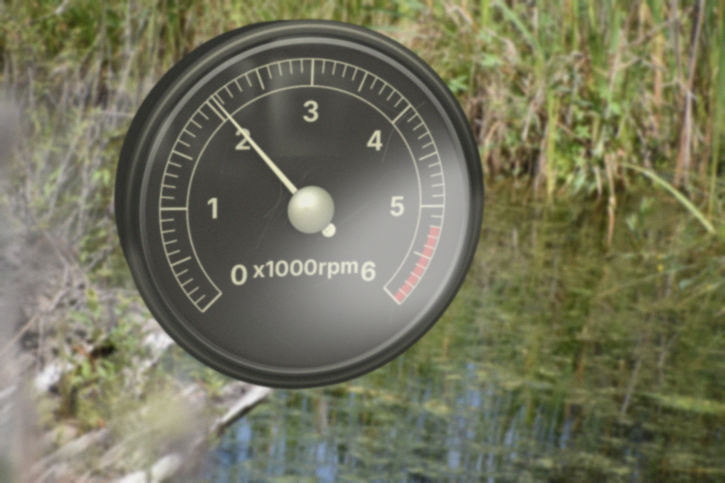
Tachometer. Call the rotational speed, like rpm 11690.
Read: rpm 2050
